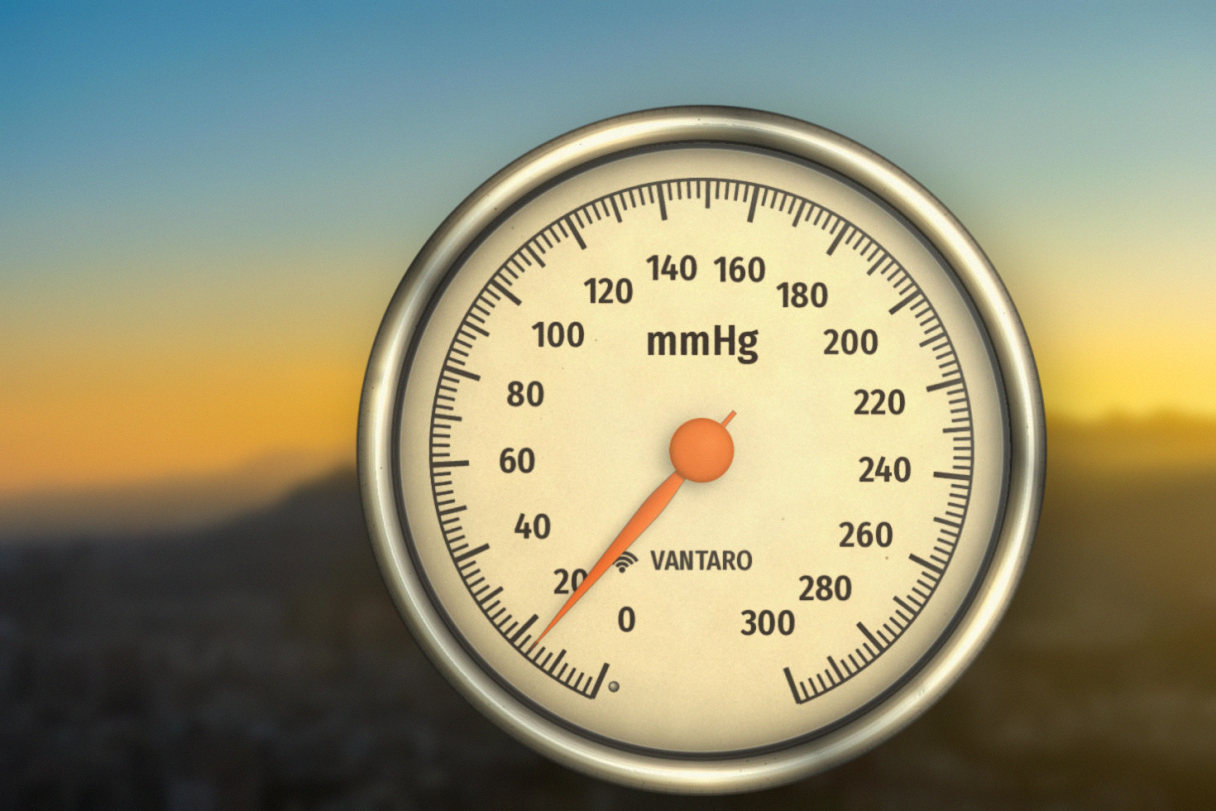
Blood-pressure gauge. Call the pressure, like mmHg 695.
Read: mmHg 16
